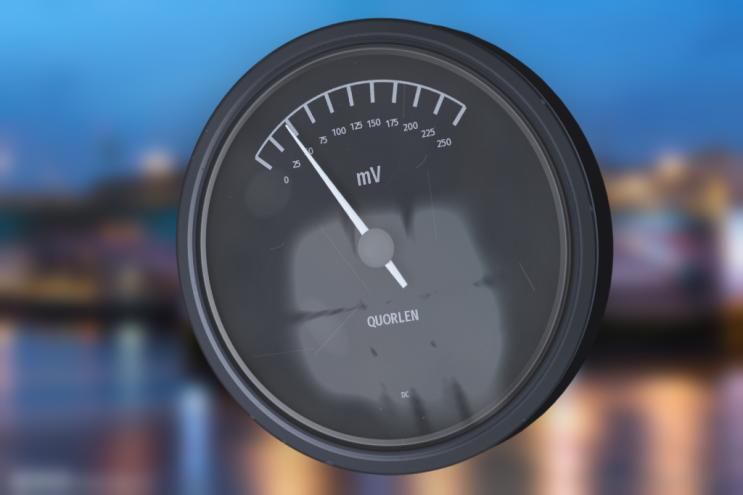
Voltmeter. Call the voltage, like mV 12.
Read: mV 50
